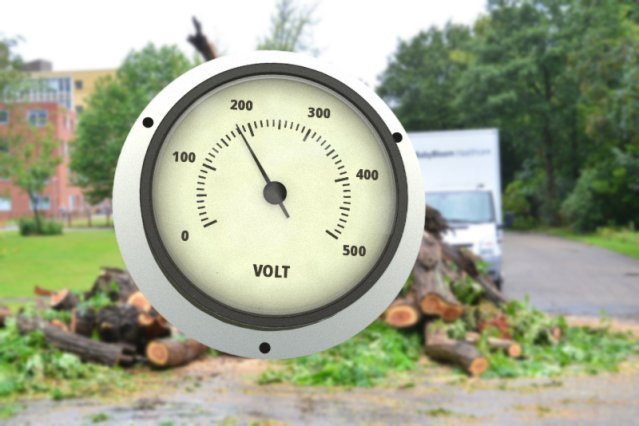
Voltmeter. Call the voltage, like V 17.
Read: V 180
